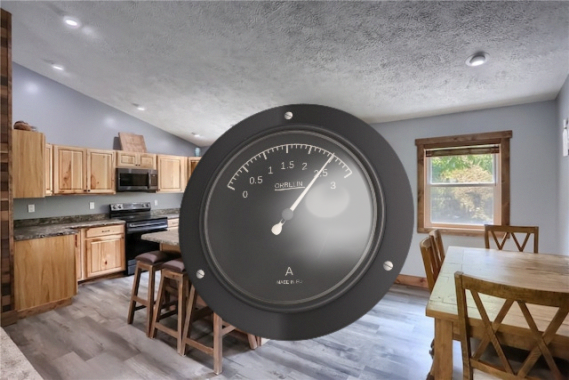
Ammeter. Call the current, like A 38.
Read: A 2.5
